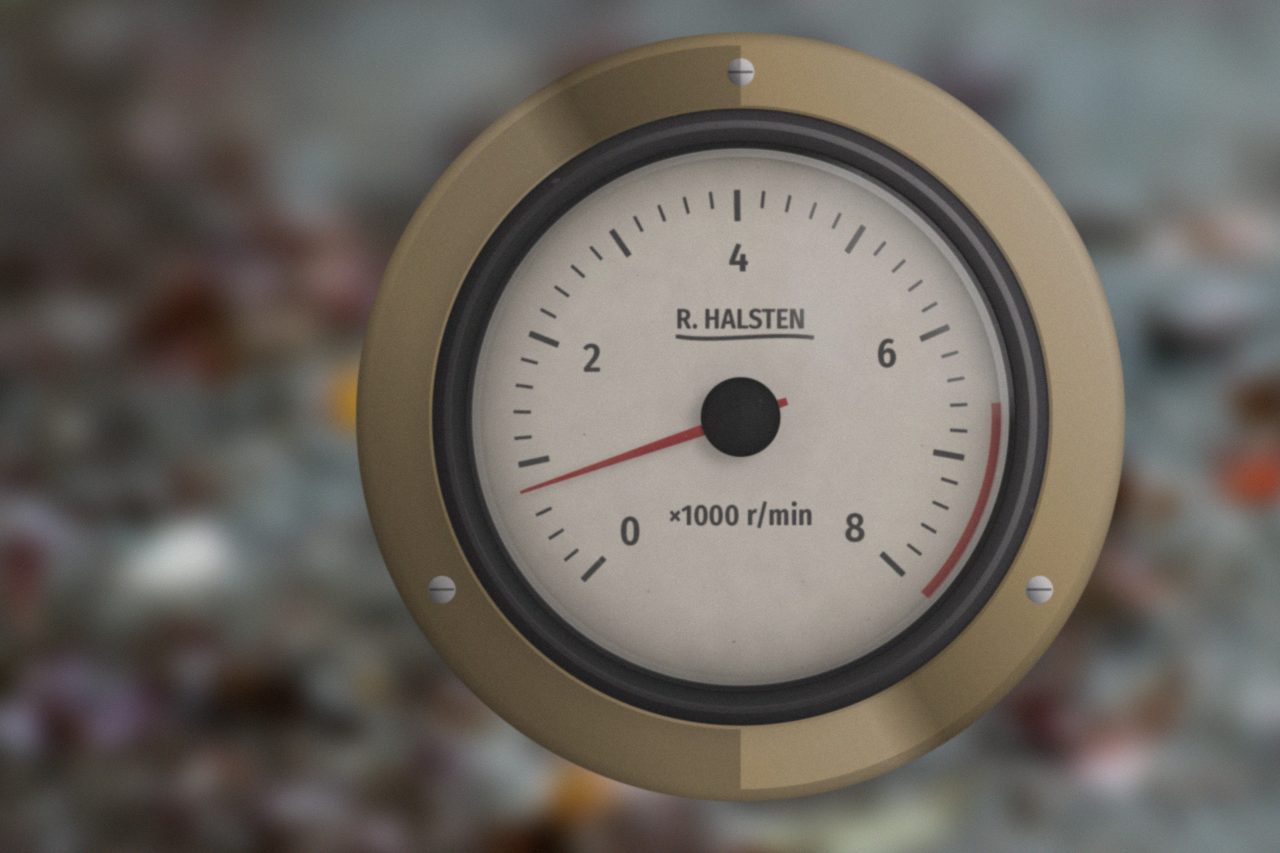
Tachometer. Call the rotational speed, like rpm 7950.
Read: rpm 800
